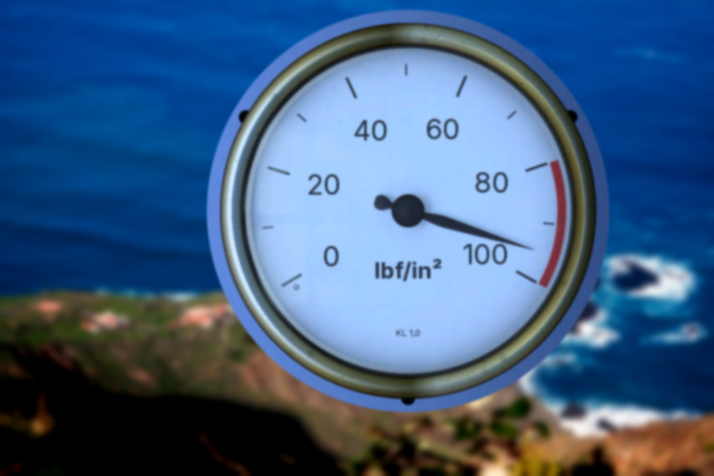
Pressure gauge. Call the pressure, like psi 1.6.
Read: psi 95
